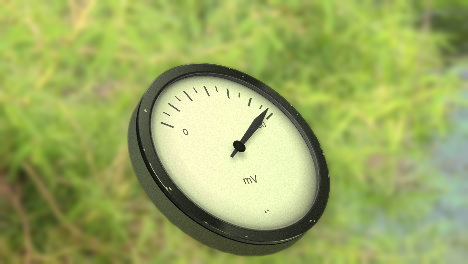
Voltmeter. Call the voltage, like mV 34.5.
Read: mV 57.5
